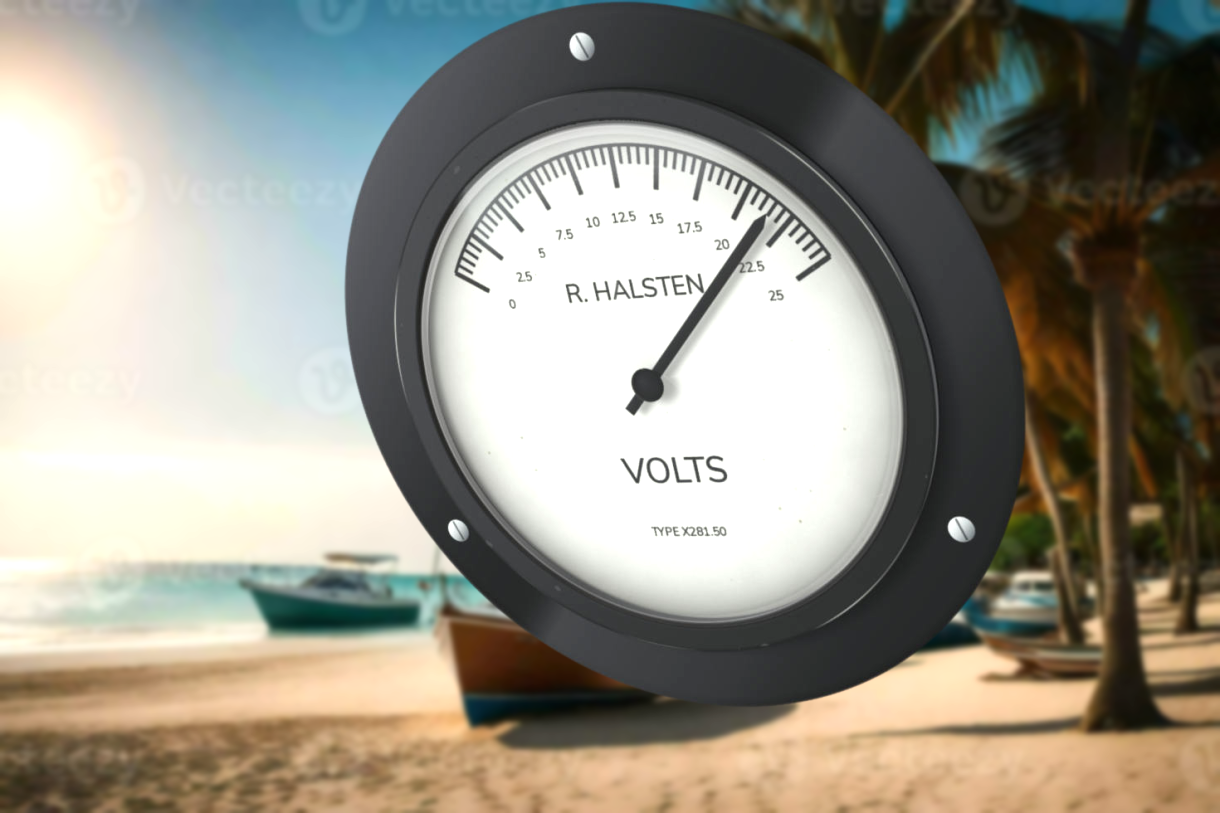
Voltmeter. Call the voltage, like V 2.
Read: V 21.5
